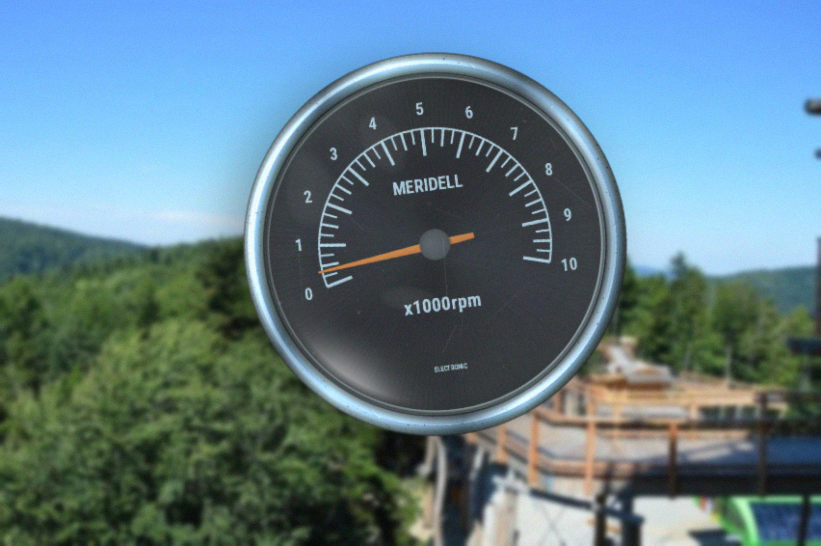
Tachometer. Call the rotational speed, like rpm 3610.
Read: rpm 375
